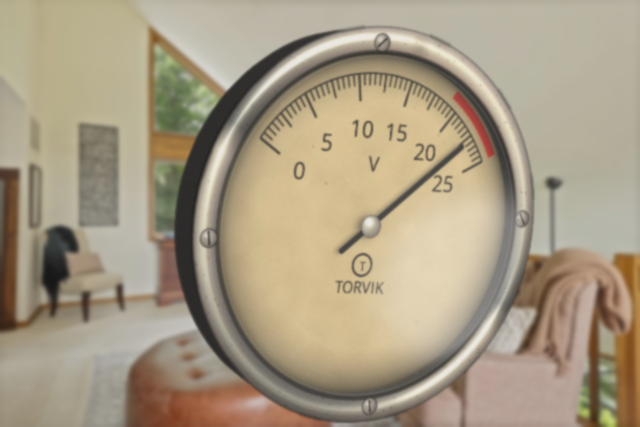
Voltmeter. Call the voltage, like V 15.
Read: V 22.5
